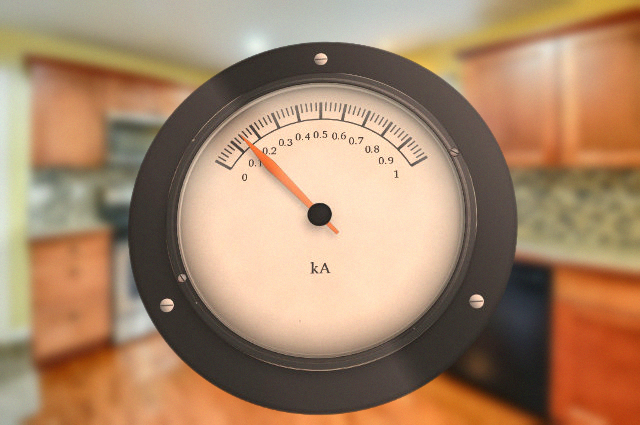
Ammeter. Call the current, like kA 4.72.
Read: kA 0.14
